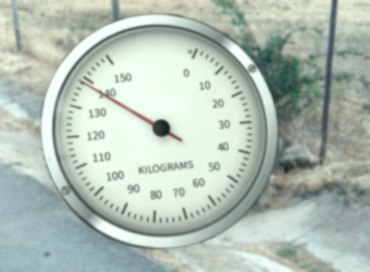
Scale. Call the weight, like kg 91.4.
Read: kg 138
